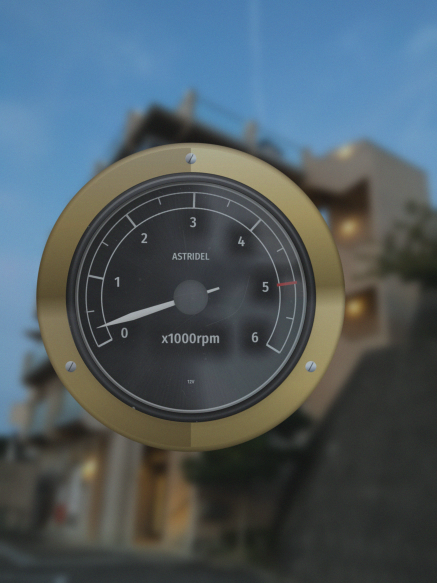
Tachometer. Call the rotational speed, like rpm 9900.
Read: rpm 250
